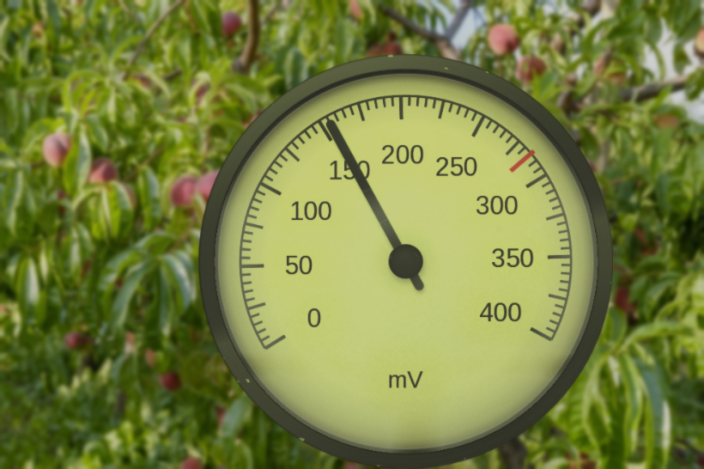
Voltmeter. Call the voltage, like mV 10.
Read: mV 155
